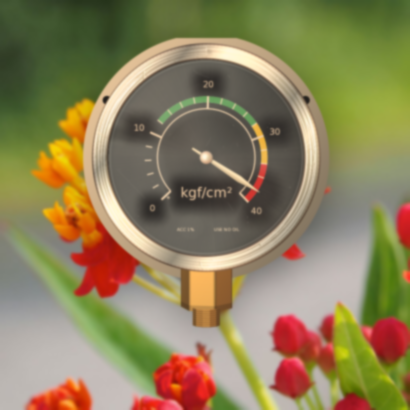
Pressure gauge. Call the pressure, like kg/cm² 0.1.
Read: kg/cm² 38
